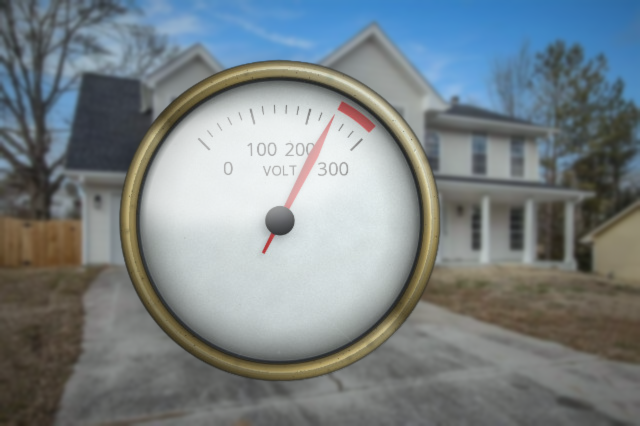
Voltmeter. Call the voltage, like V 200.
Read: V 240
